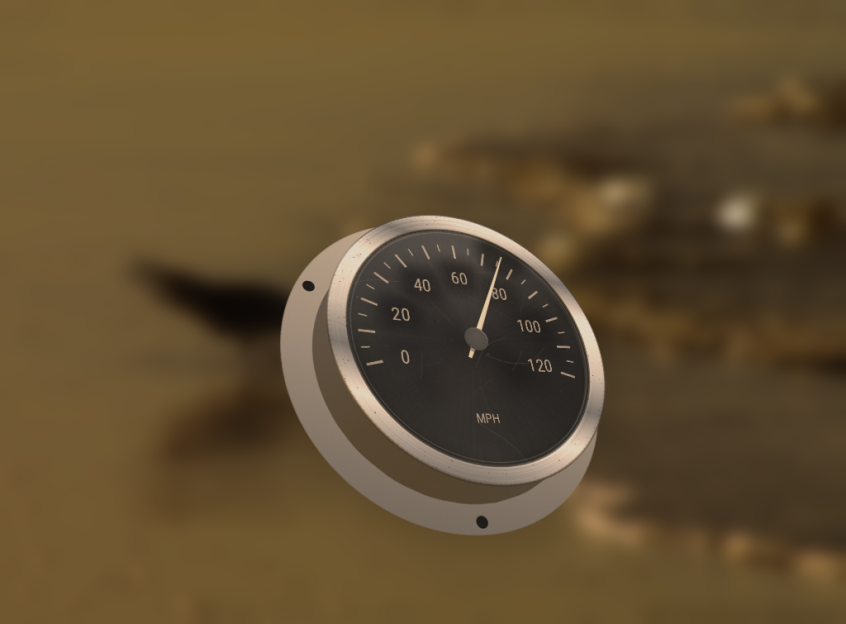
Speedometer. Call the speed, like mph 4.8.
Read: mph 75
